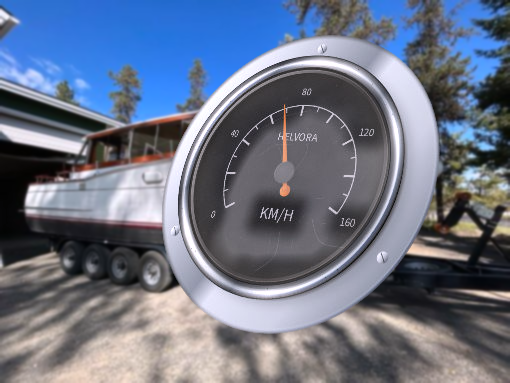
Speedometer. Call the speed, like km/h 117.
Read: km/h 70
